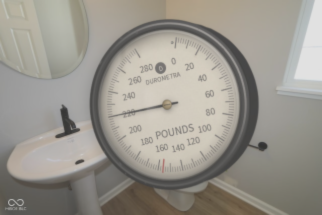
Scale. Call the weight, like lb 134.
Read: lb 220
